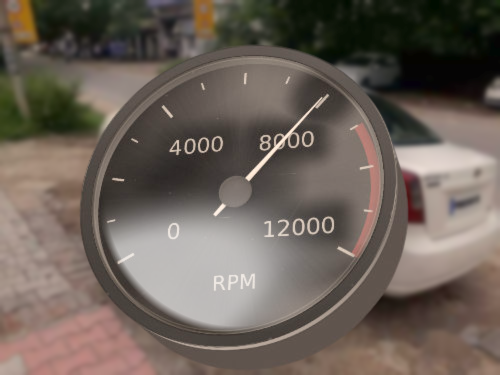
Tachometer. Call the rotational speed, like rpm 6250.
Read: rpm 8000
